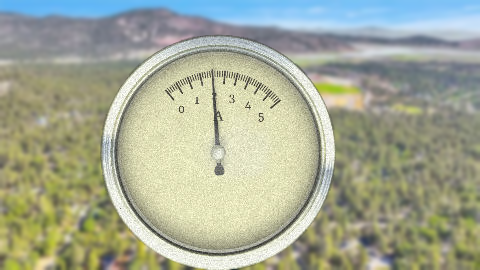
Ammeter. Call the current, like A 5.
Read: A 2
